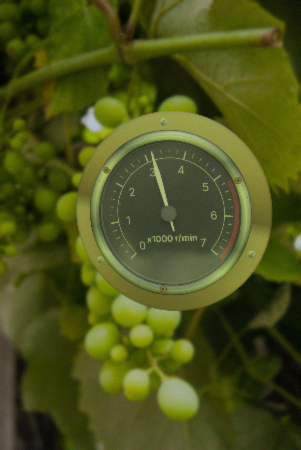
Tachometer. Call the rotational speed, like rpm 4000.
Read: rpm 3200
